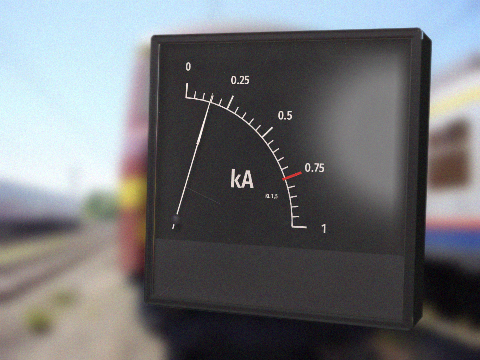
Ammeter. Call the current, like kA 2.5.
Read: kA 0.15
